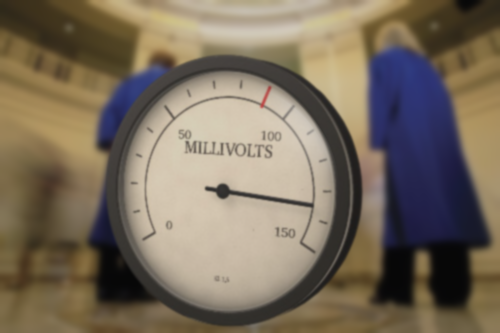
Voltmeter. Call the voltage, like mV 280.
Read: mV 135
